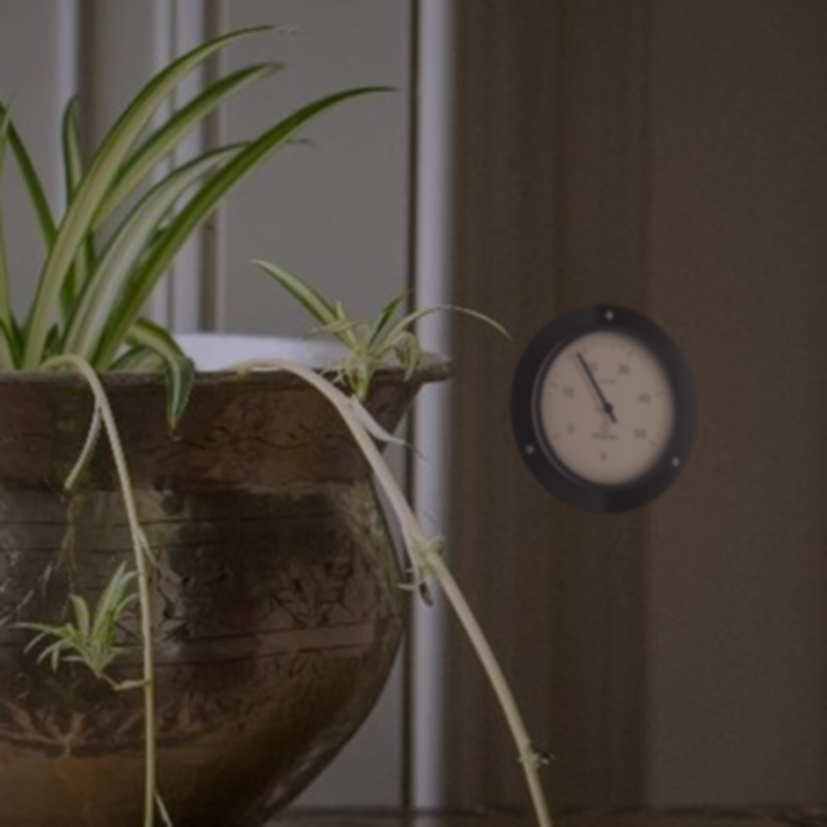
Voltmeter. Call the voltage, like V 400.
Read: V 18
